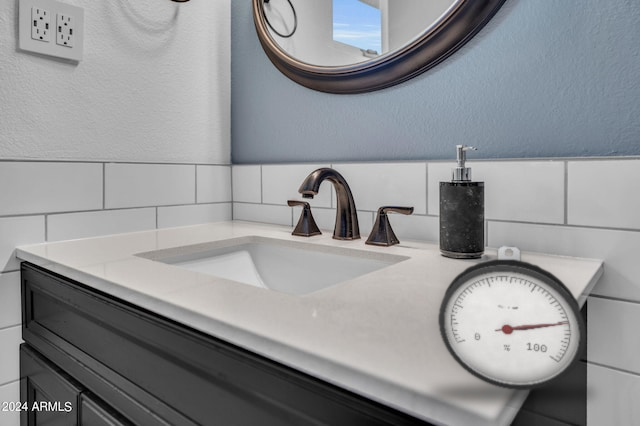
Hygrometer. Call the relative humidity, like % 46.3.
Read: % 80
